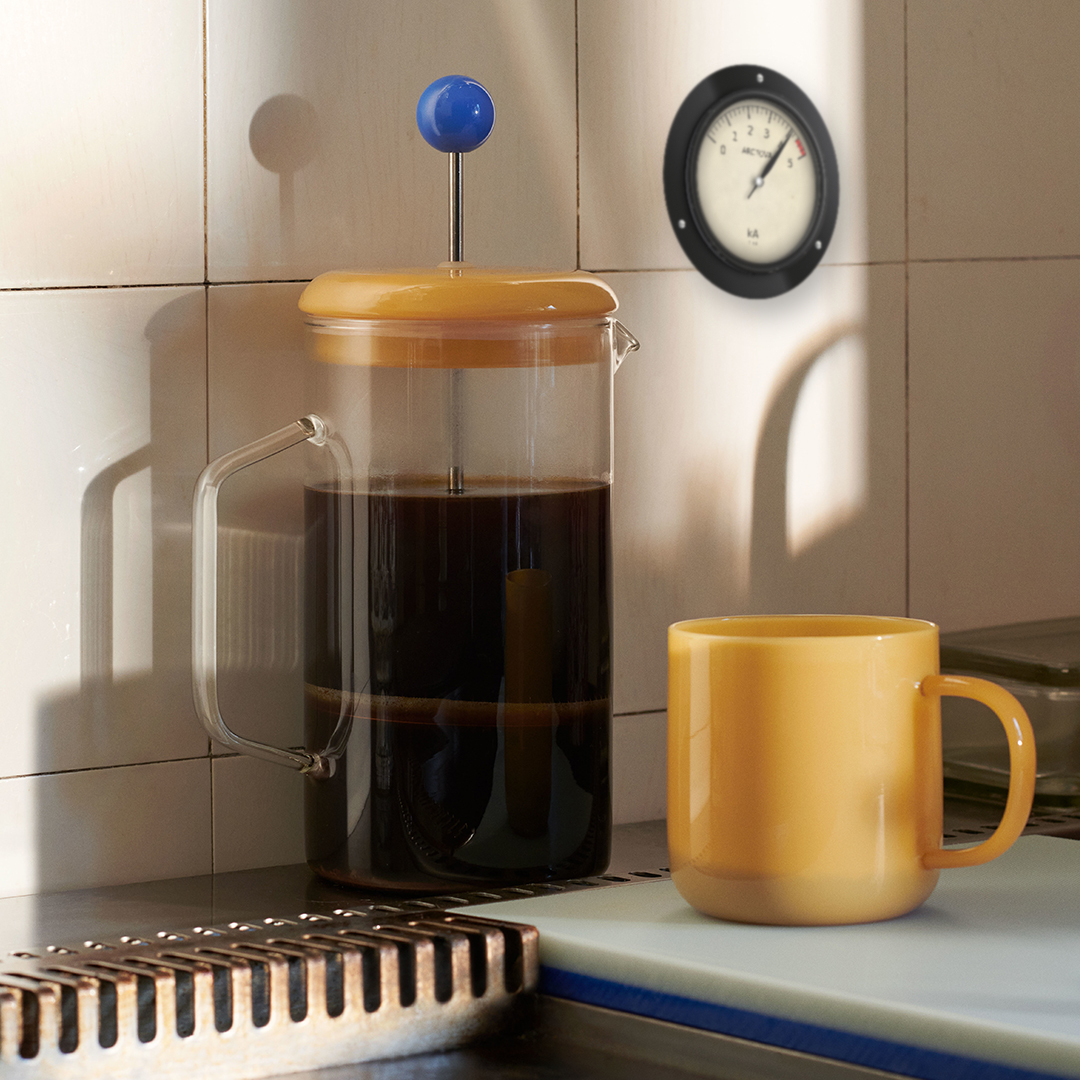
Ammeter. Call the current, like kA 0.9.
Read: kA 4
